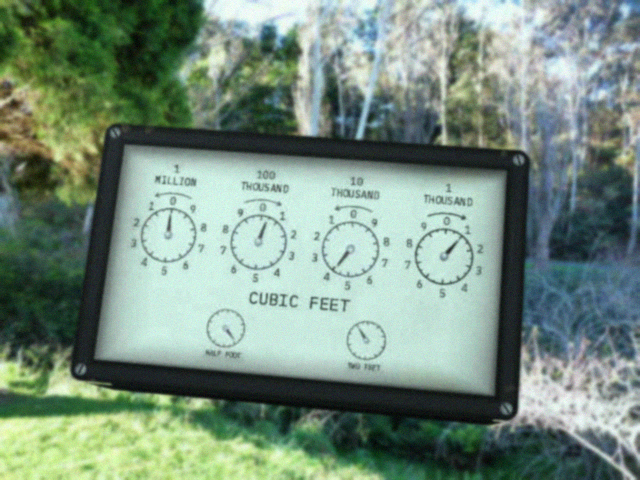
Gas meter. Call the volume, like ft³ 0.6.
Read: ft³ 4100
